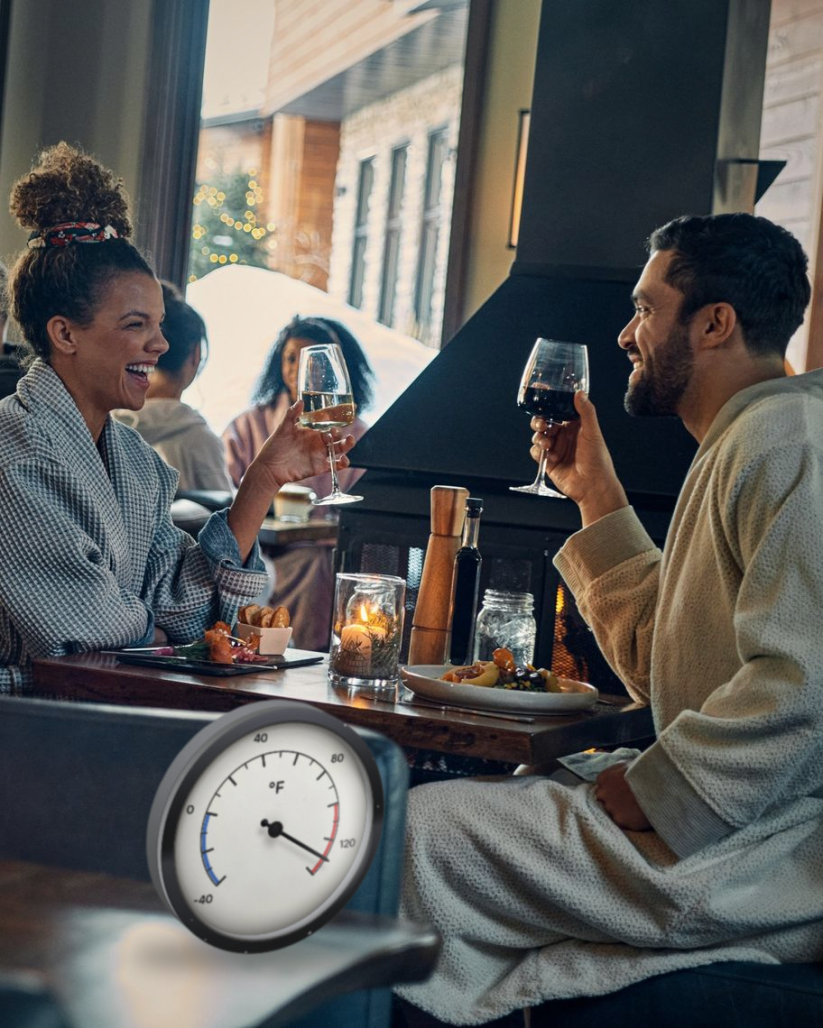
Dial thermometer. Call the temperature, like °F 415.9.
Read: °F 130
